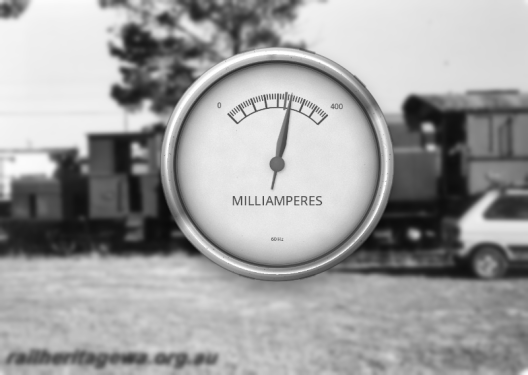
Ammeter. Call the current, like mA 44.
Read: mA 250
